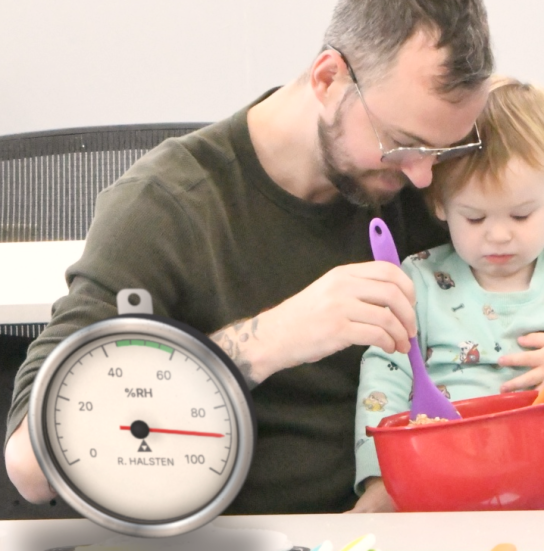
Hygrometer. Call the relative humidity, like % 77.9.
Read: % 88
